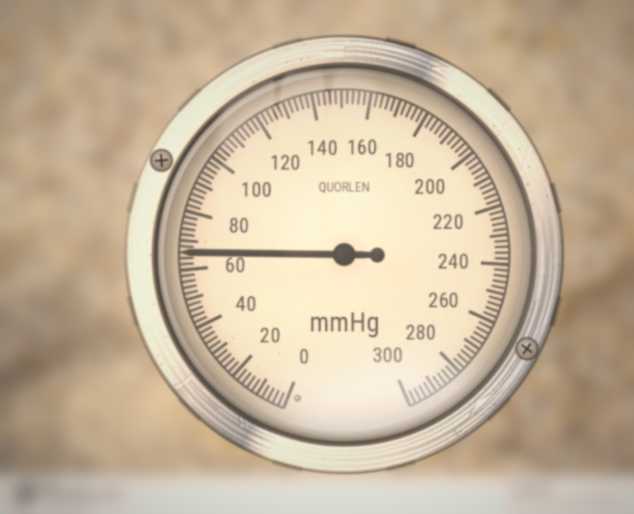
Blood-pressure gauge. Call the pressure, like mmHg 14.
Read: mmHg 66
